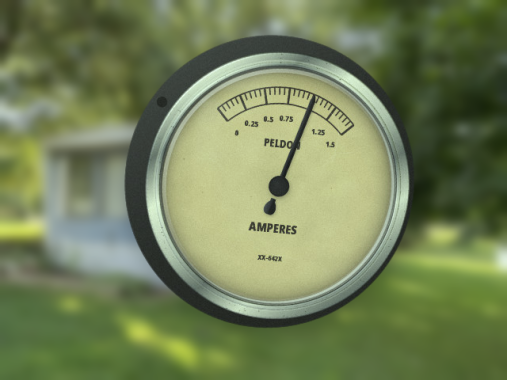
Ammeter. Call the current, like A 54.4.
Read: A 1
